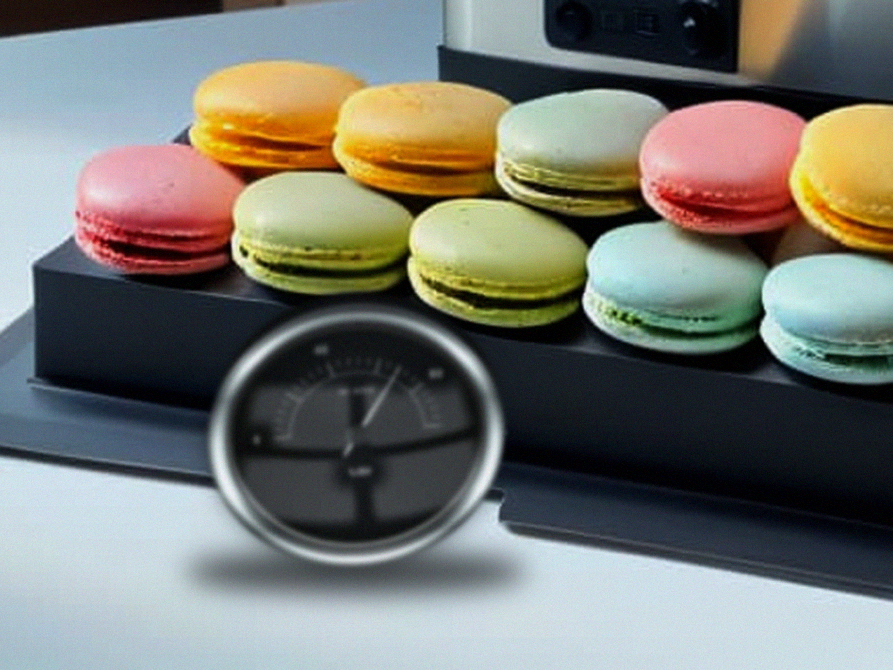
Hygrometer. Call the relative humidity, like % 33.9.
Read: % 68
